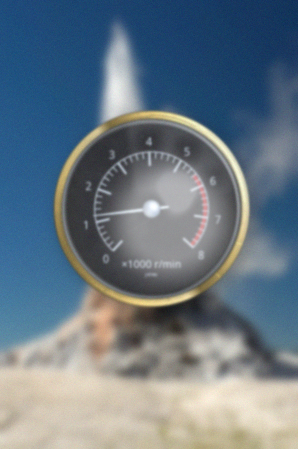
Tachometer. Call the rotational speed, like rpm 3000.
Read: rpm 1200
